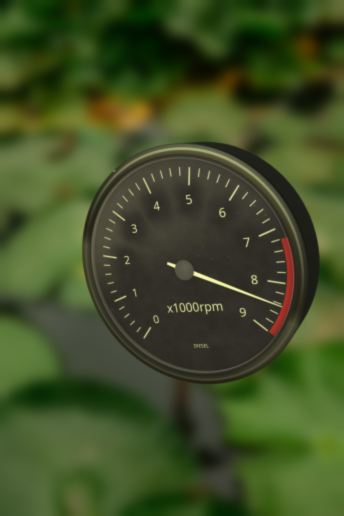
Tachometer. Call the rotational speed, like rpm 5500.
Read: rpm 8400
